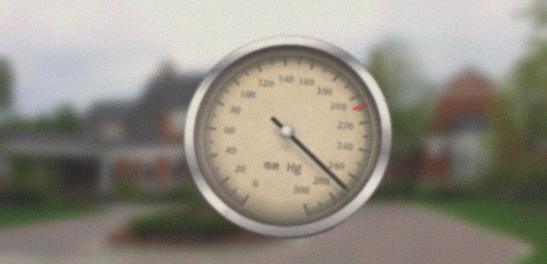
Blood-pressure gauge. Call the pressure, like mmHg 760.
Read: mmHg 270
